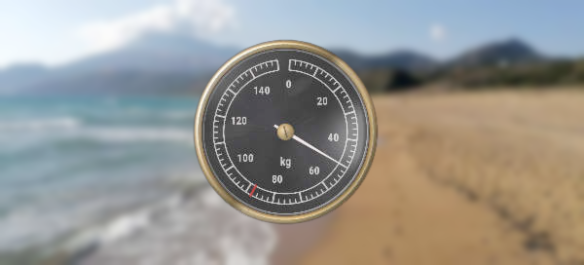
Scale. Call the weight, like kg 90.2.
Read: kg 50
